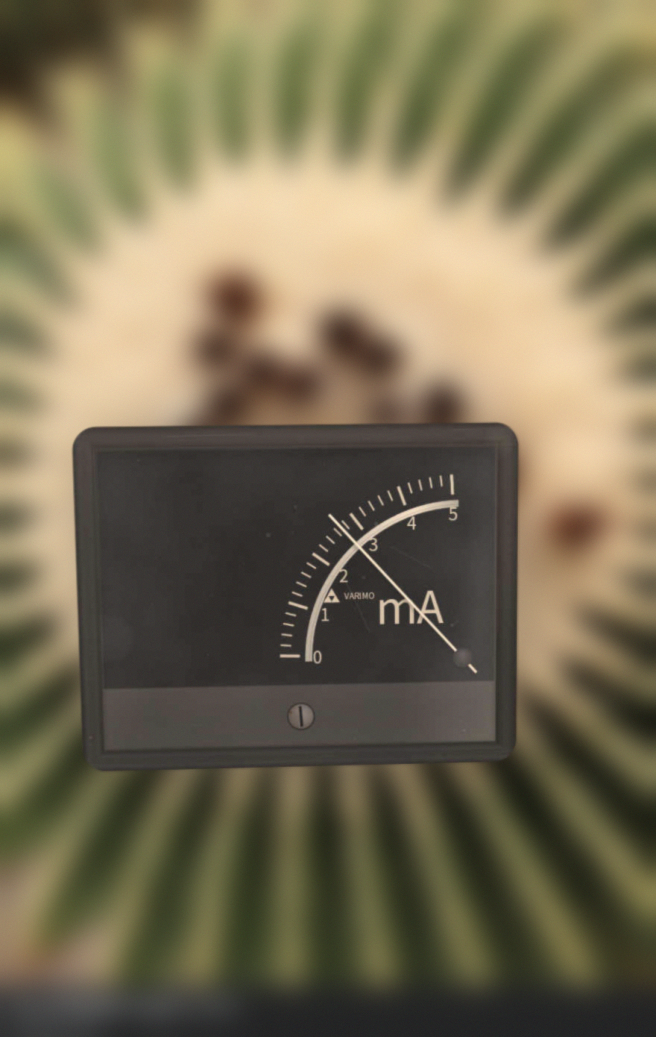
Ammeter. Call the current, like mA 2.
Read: mA 2.7
